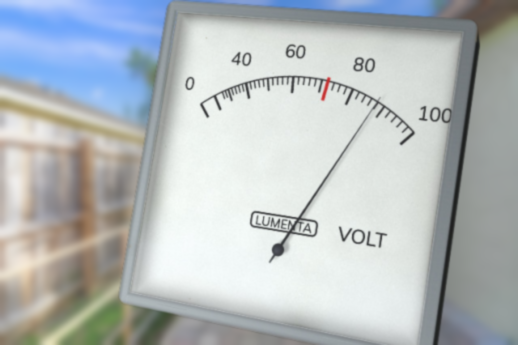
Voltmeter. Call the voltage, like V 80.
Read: V 88
